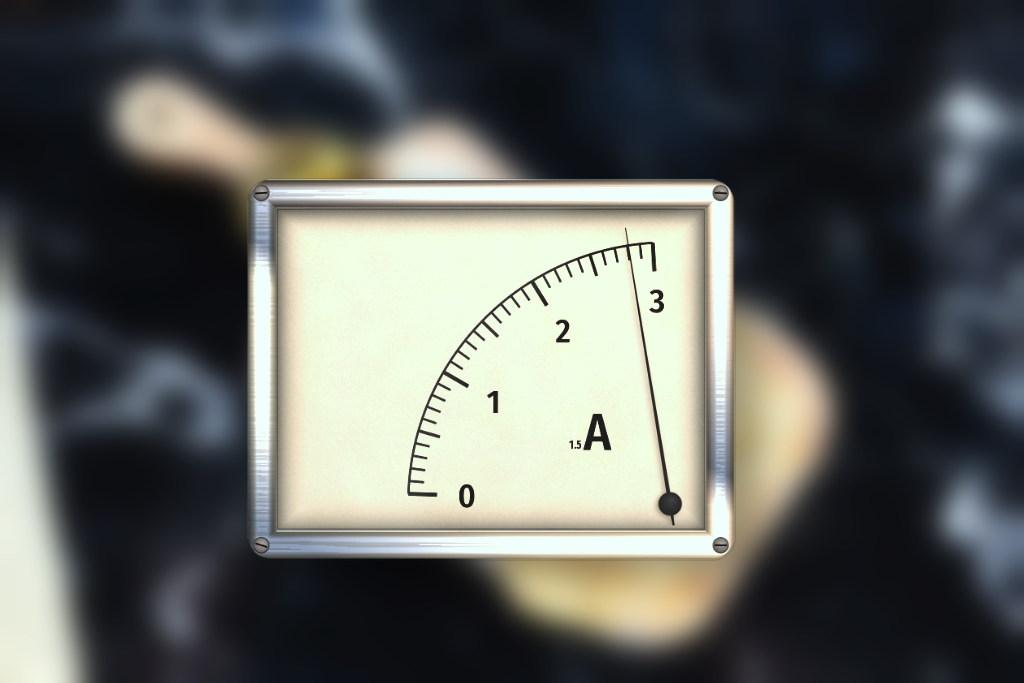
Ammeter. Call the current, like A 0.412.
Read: A 2.8
